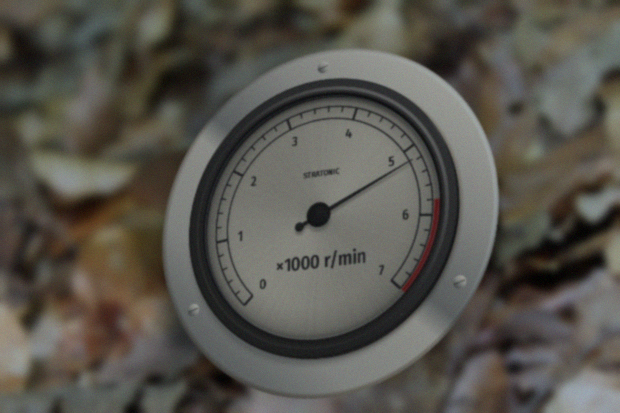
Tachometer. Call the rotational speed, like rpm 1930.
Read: rpm 5200
